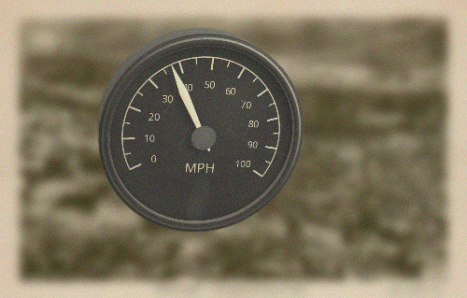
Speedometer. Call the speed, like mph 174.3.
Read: mph 37.5
